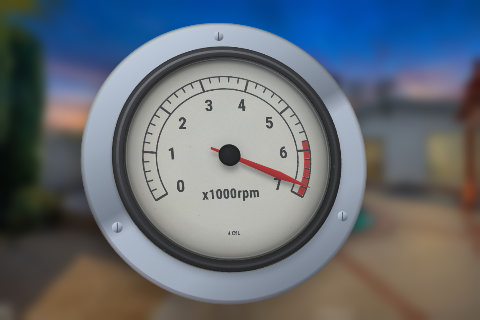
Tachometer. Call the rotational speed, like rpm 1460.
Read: rpm 6800
